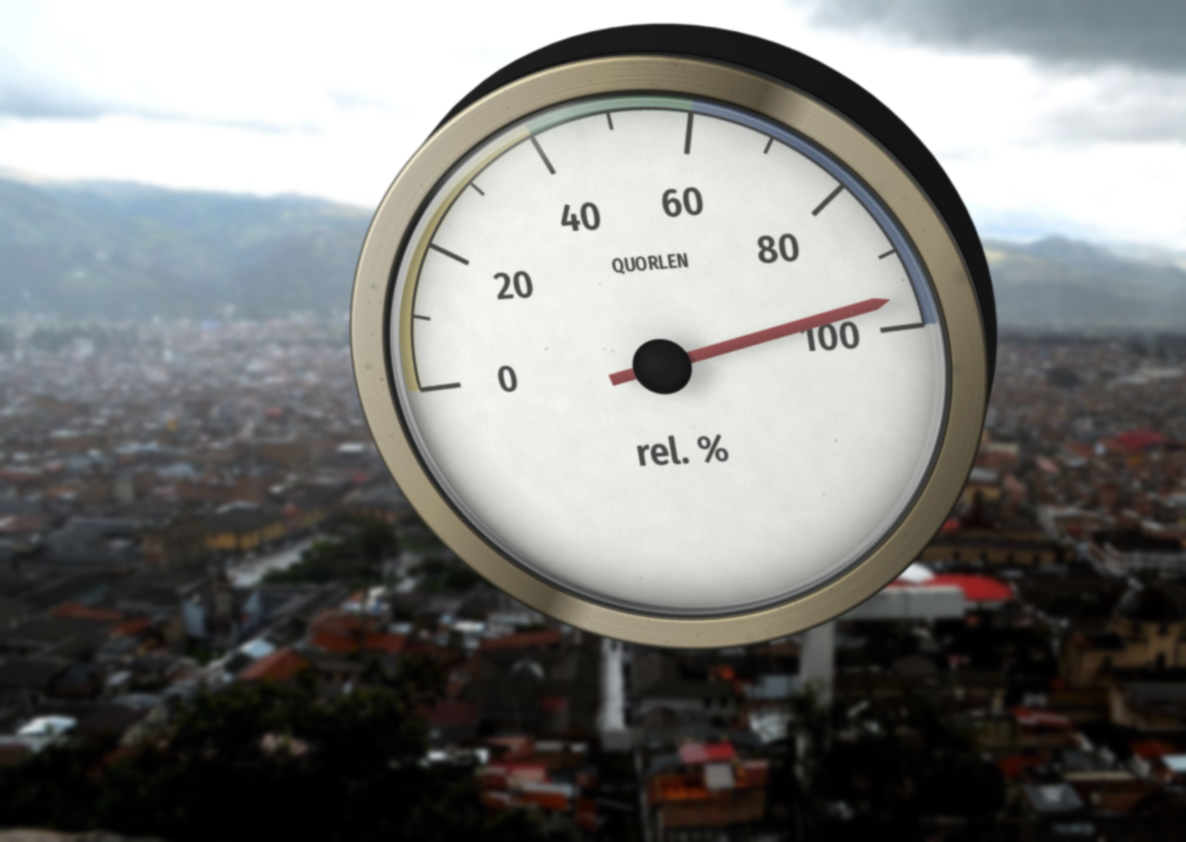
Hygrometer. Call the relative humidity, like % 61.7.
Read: % 95
